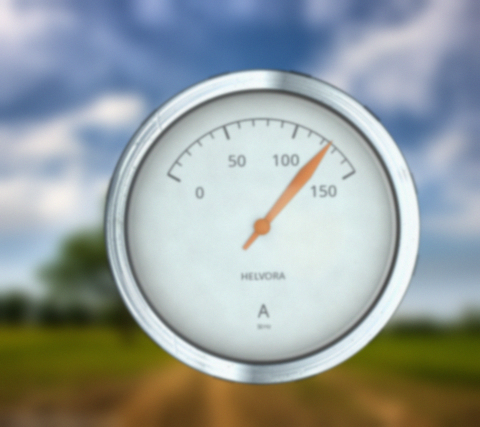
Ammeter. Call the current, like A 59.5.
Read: A 125
